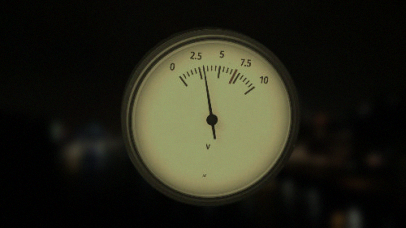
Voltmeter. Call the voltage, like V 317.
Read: V 3
